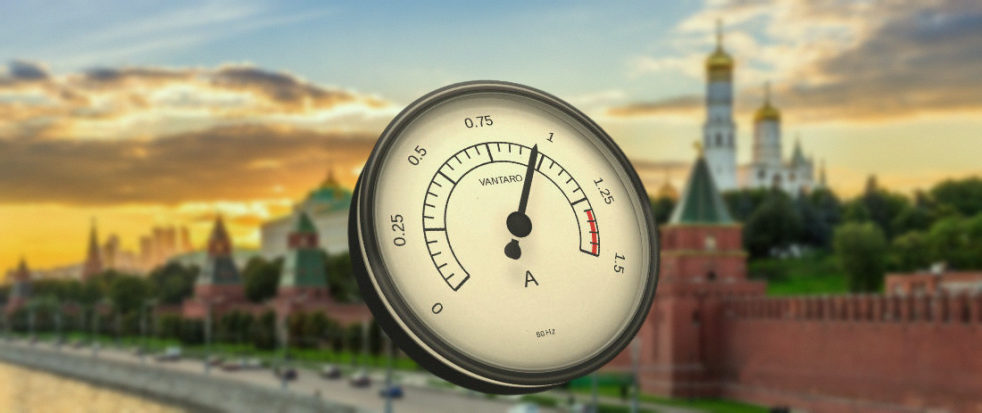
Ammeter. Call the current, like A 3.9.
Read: A 0.95
